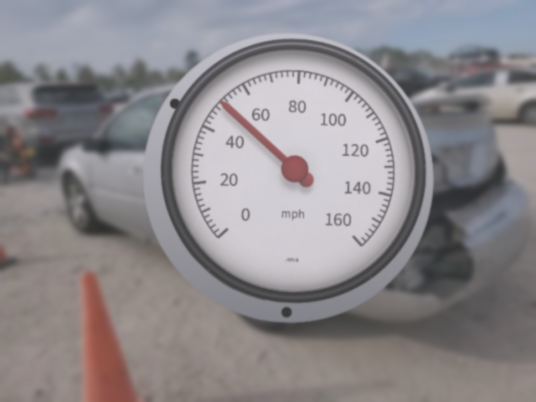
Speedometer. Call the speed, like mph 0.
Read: mph 50
